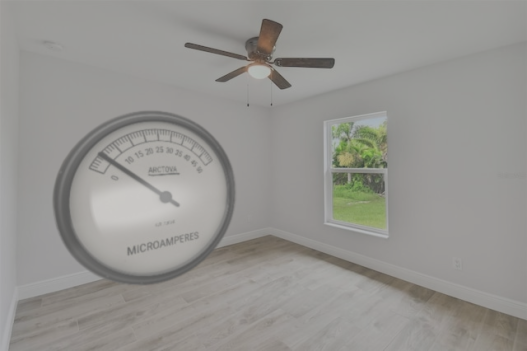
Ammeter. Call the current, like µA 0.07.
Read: µA 5
